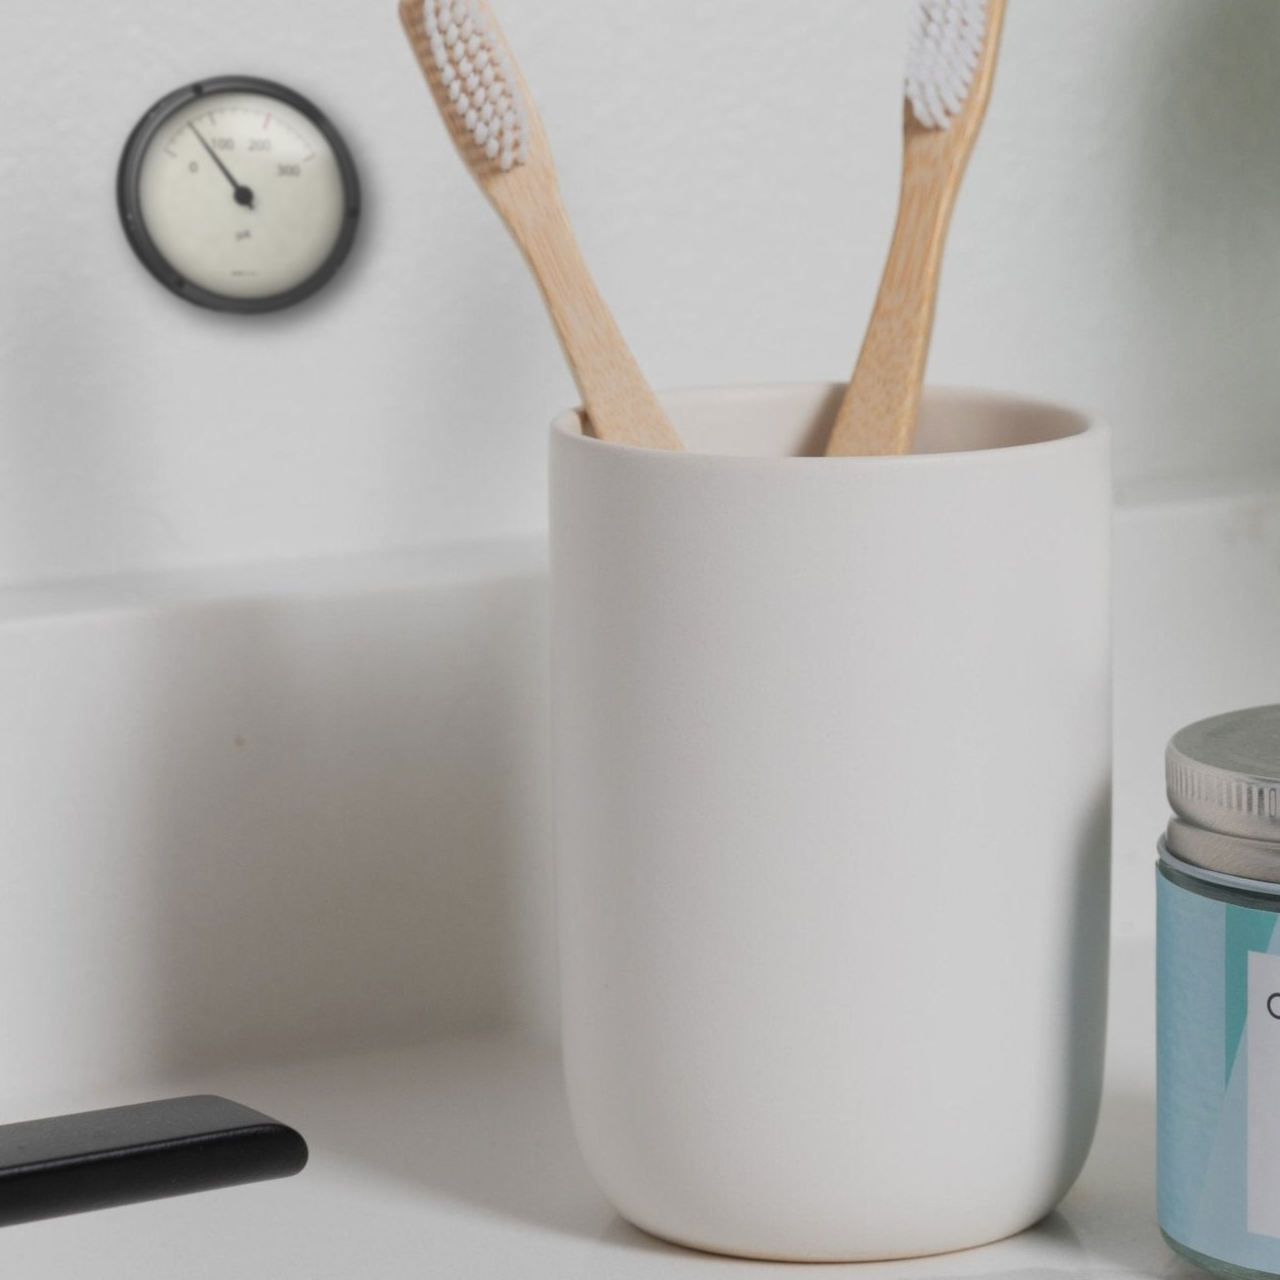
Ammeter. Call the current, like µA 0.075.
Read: µA 60
